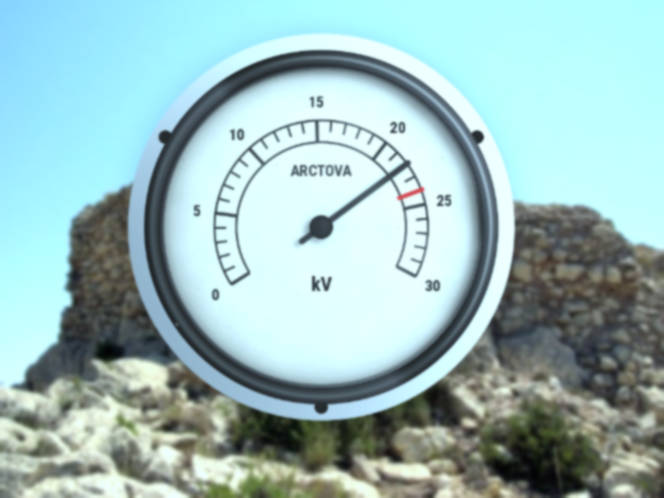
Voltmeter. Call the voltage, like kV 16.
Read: kV 22
